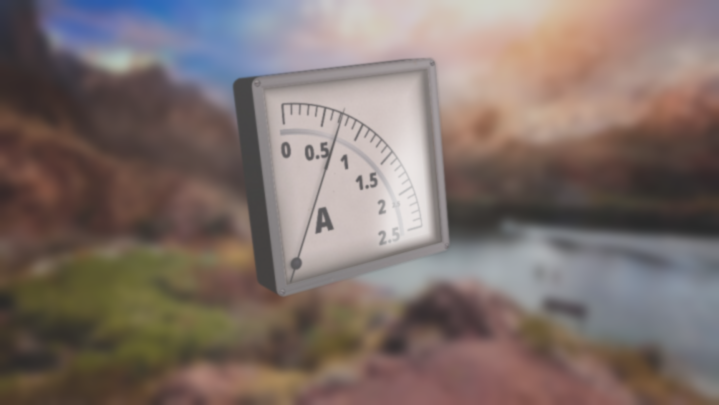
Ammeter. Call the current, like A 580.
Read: A 0.7
